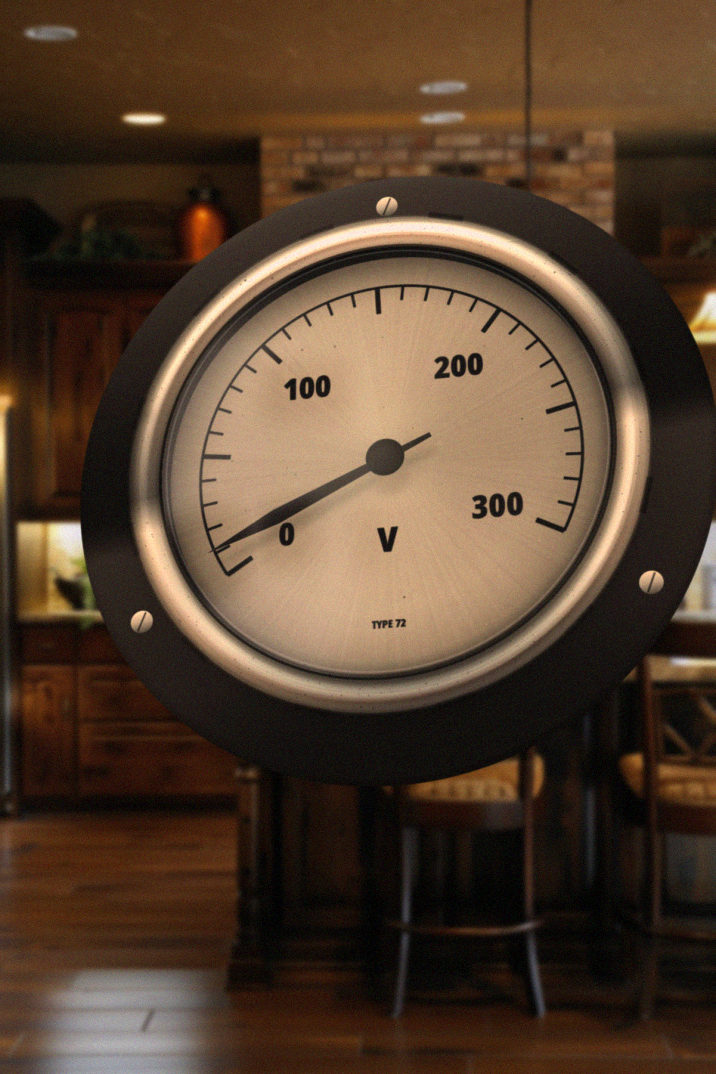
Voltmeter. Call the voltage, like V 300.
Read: V 10
